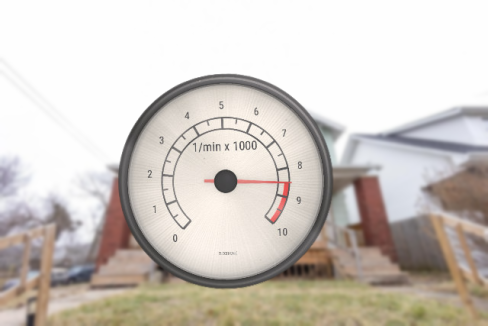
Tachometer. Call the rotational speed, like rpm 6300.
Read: rpm 8500
